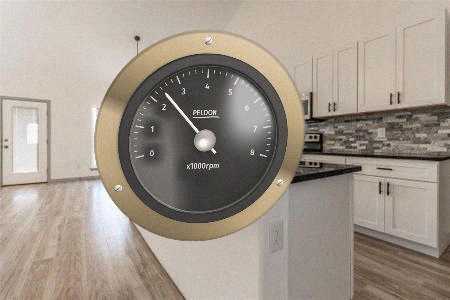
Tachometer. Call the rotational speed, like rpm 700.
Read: rpm 2400
